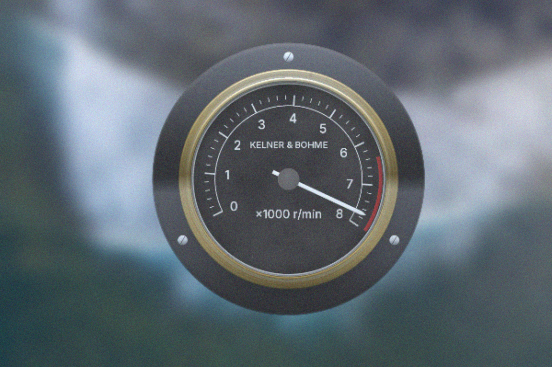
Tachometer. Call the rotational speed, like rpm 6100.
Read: rpm 7700
